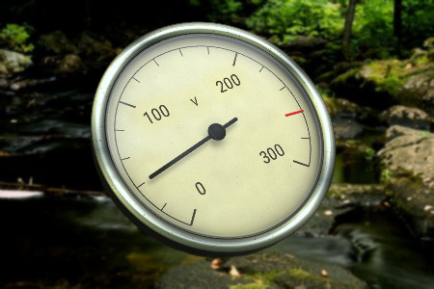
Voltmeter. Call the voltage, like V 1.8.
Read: V 40
